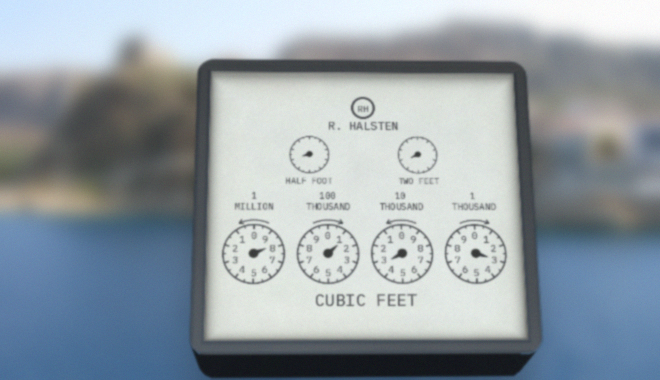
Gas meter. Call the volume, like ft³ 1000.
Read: ft³ 813300
